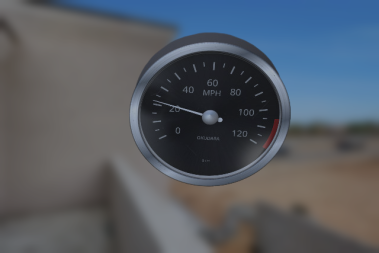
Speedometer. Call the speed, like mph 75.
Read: mph 22.5
